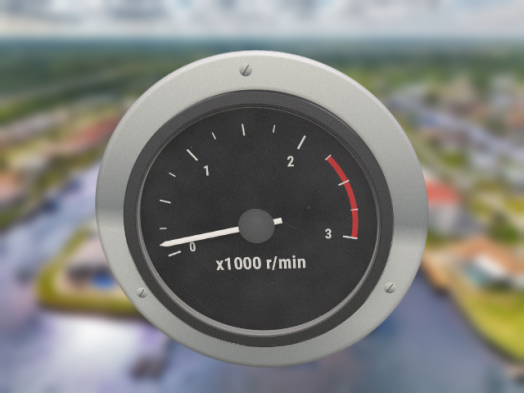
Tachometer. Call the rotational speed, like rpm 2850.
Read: rpm 125
